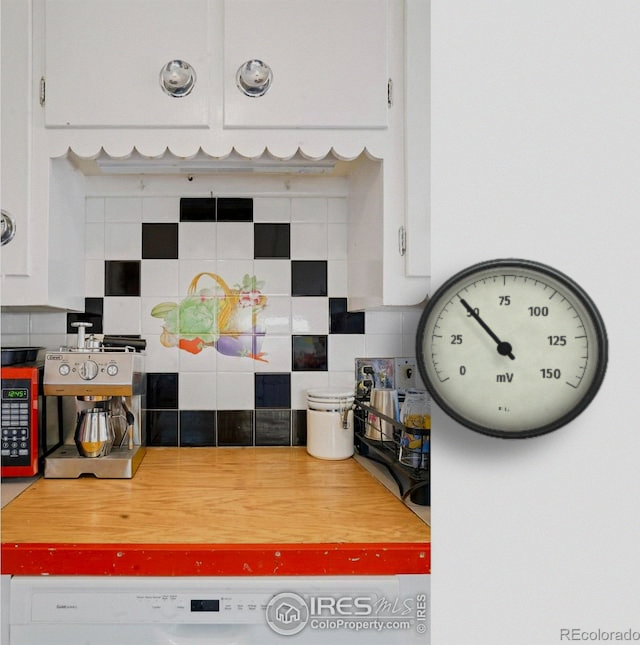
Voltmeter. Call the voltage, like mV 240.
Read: mV 50
